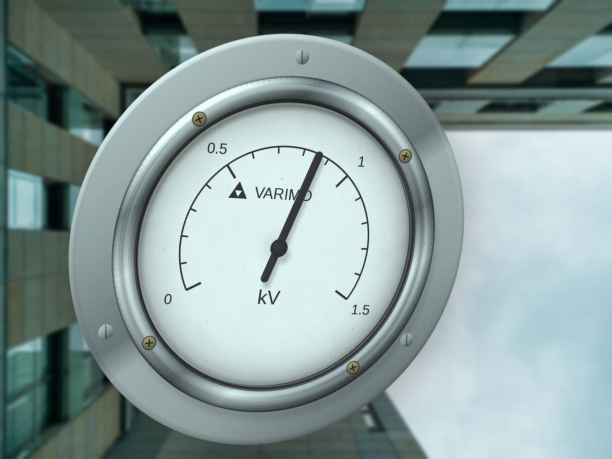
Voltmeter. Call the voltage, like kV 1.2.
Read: kV 0.85
